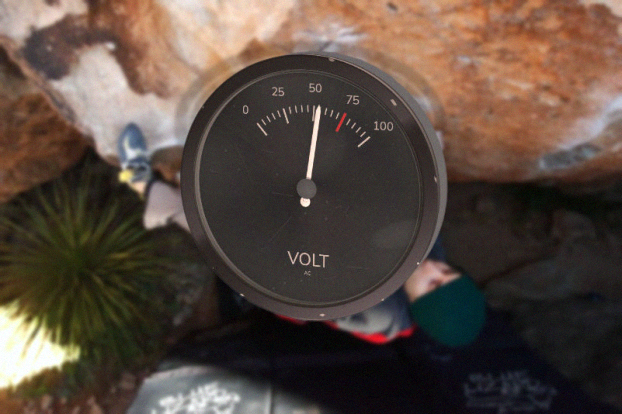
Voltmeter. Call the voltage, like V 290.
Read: V 55
